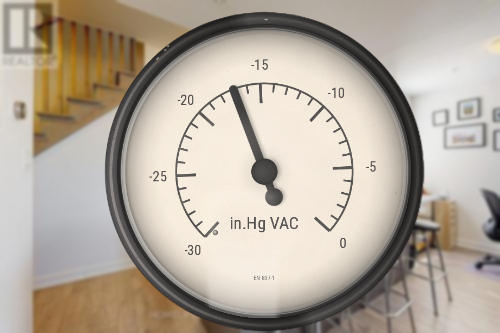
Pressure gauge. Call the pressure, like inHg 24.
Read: inHg -17
